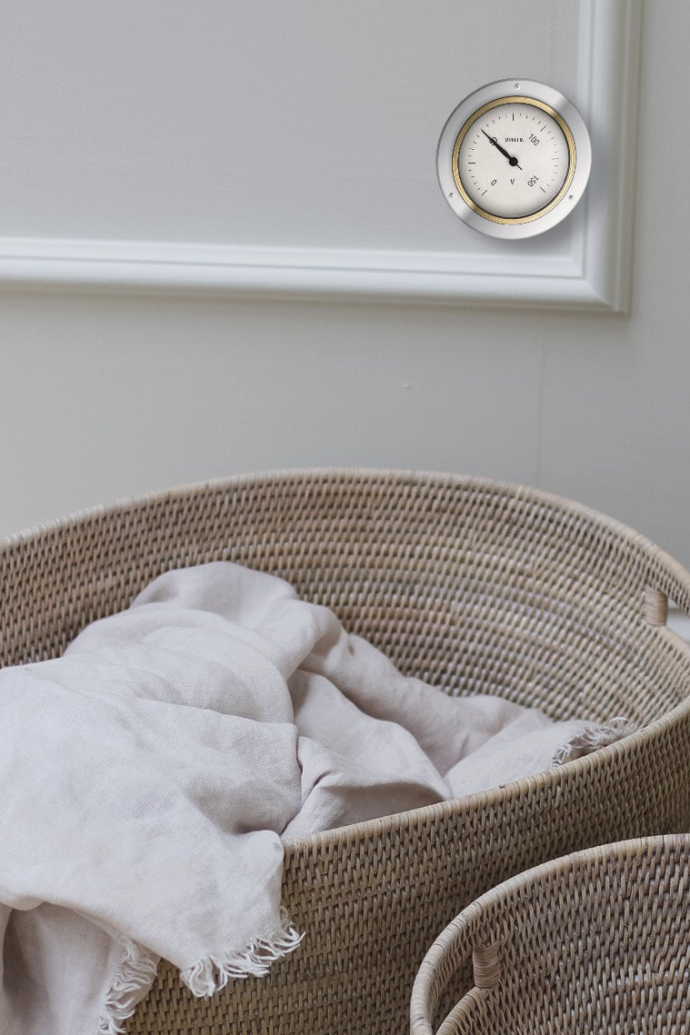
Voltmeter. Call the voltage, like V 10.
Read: V 50
